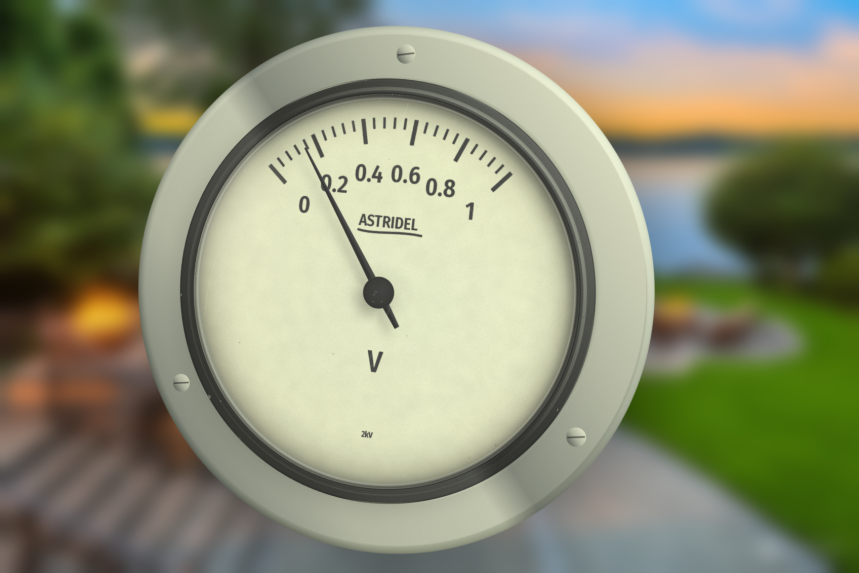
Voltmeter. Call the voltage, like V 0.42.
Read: V 0.16
